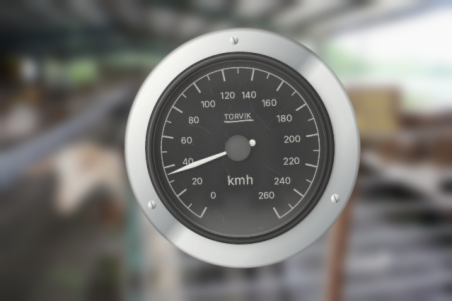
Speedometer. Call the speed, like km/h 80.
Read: km/h 35
